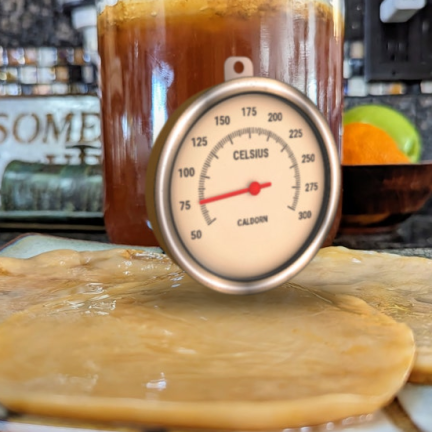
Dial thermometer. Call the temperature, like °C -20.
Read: °C 75
